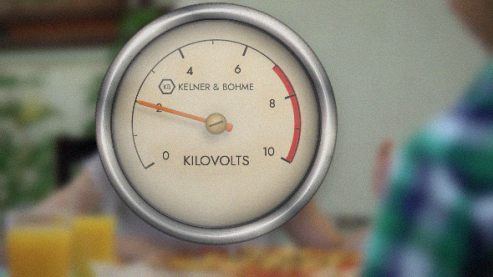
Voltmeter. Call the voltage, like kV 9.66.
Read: kV 2
